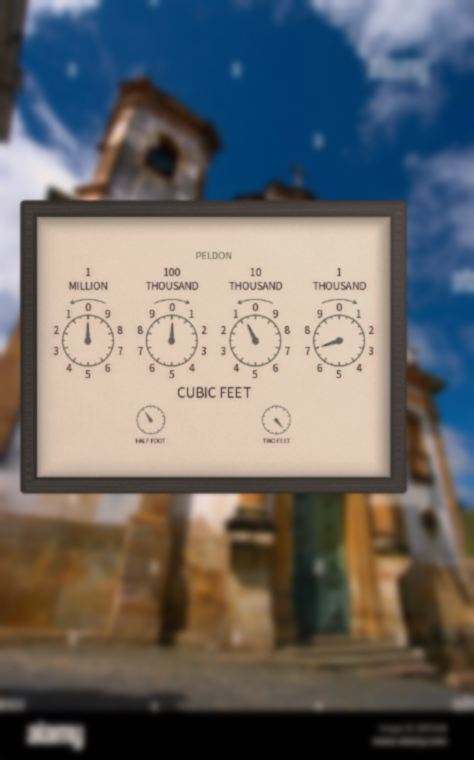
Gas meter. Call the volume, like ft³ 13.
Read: ft³ 700
